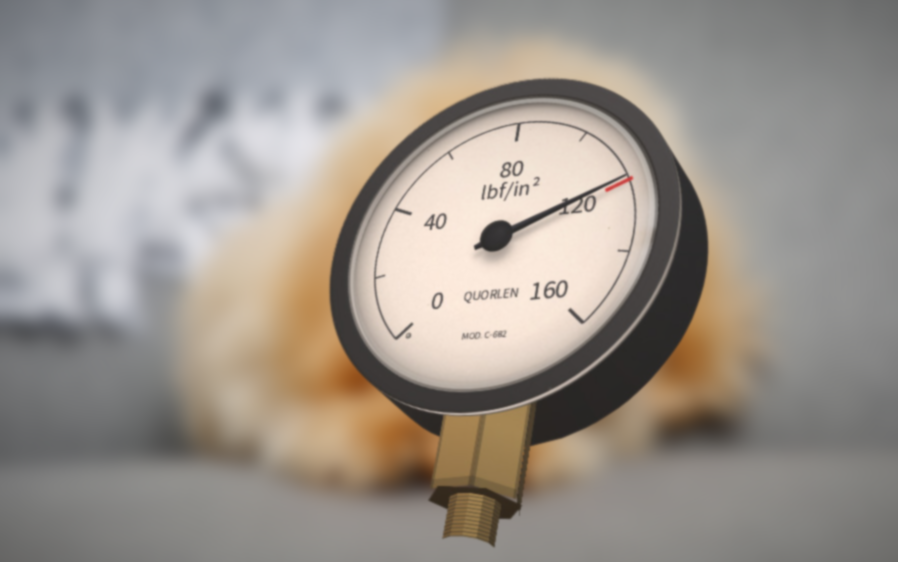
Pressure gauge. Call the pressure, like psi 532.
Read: psi 120
